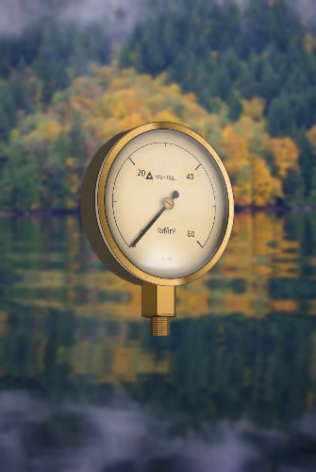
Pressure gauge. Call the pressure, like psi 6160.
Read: psi 0
